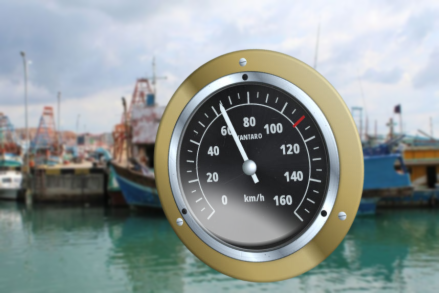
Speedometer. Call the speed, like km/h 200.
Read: km/h 65
